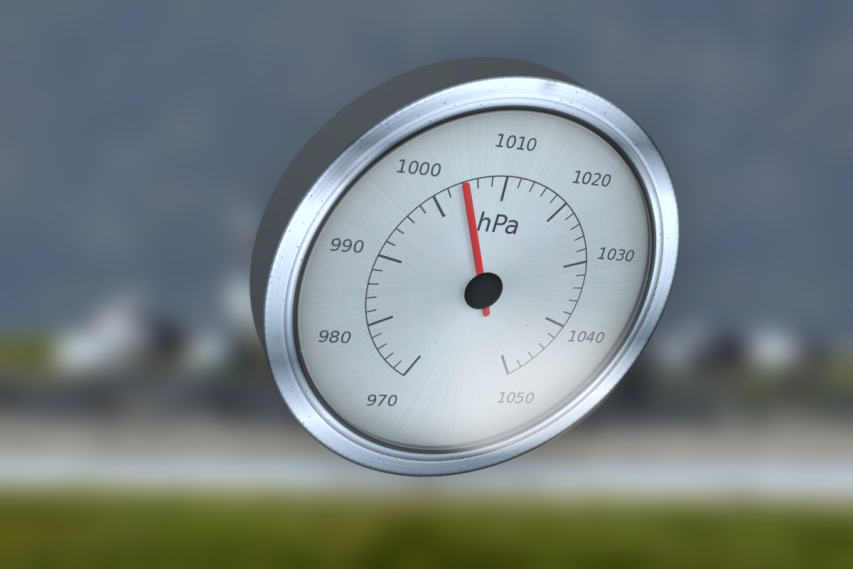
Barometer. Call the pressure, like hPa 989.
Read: hPa 1004
